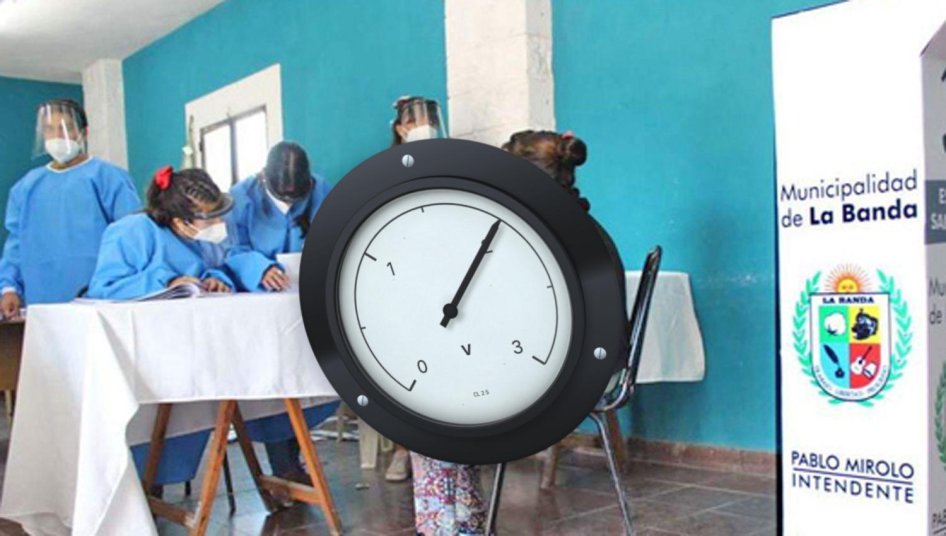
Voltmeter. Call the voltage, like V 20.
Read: V 2
